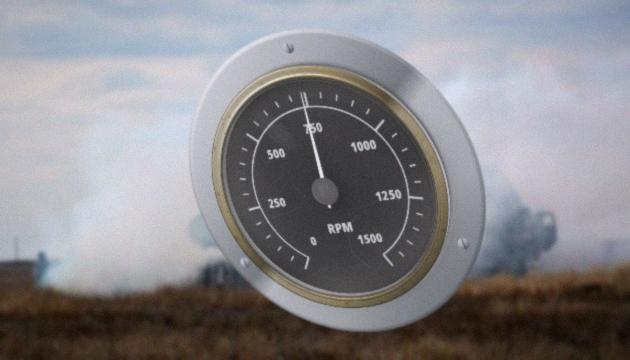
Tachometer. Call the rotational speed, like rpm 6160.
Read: rpm 750
